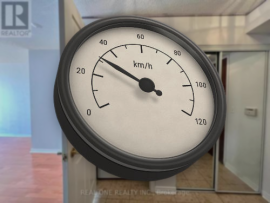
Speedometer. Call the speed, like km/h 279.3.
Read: km/h 30
